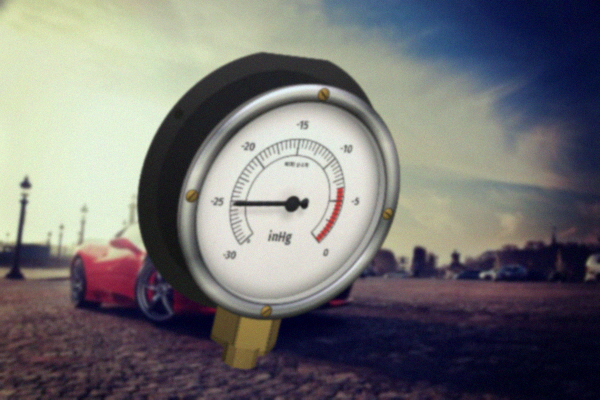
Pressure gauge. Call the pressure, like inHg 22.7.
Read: inHg -25
